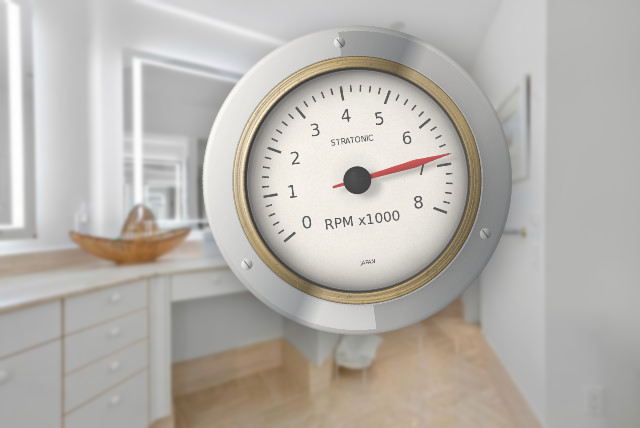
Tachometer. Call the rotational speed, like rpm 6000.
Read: rpm 6800
